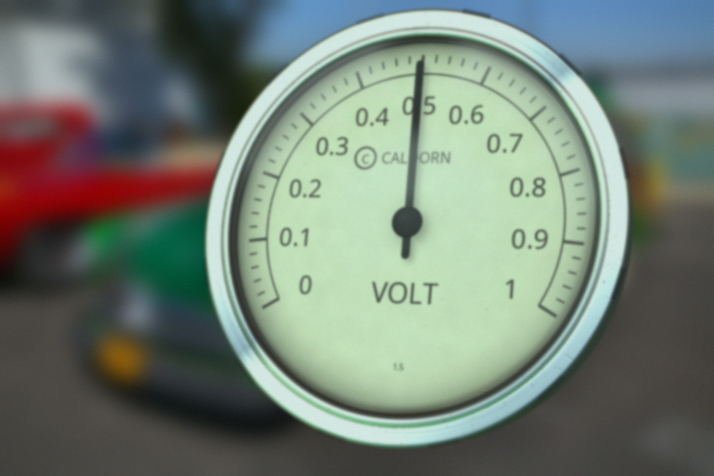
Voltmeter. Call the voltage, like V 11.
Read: V 0.5
